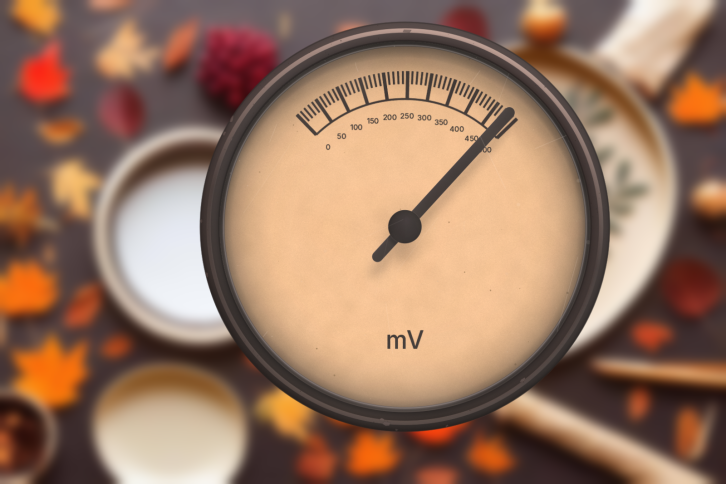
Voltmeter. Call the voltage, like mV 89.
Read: mV 480
